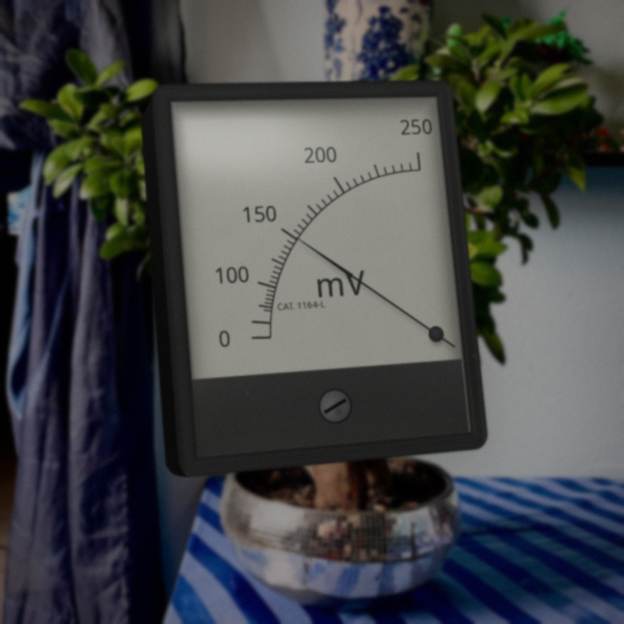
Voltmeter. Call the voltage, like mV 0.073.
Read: mV 150
